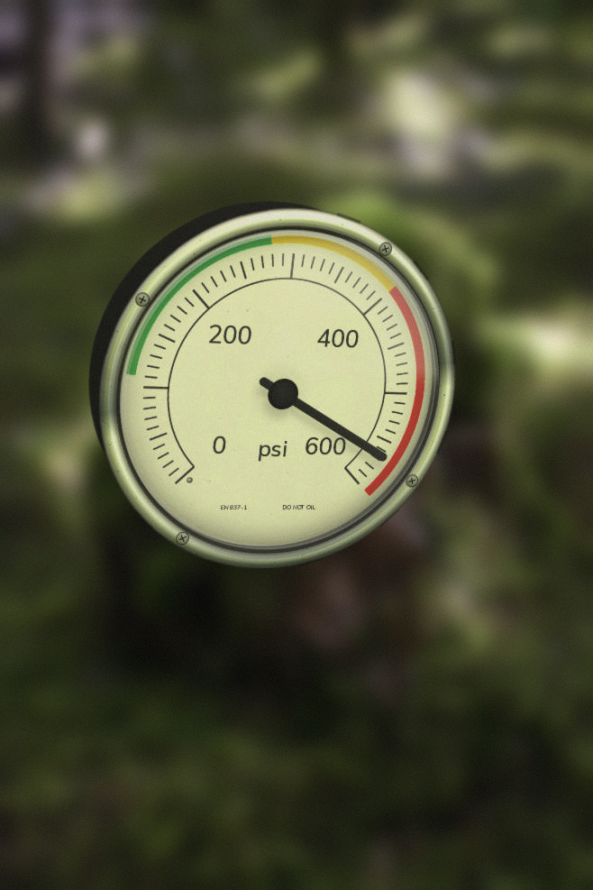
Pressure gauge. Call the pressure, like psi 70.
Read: psi 565
